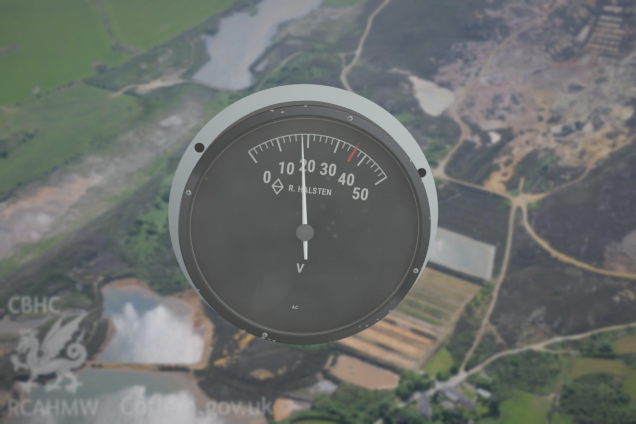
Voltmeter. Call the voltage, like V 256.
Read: V 18
